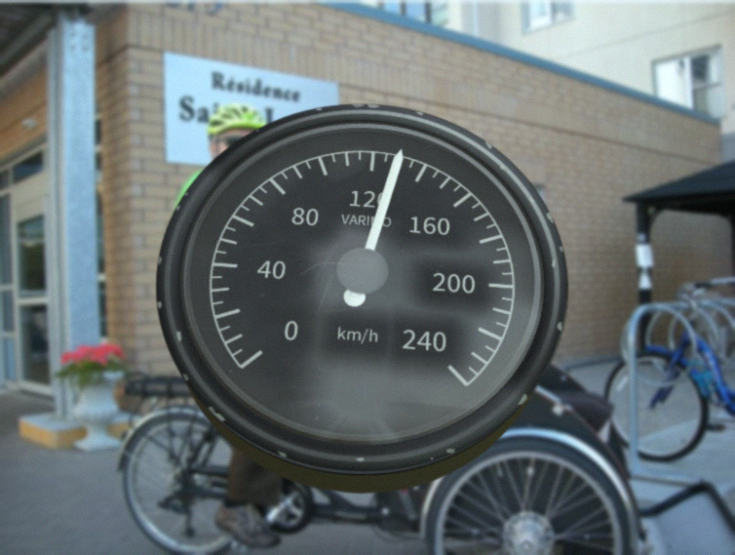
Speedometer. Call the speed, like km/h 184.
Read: km/h 130
